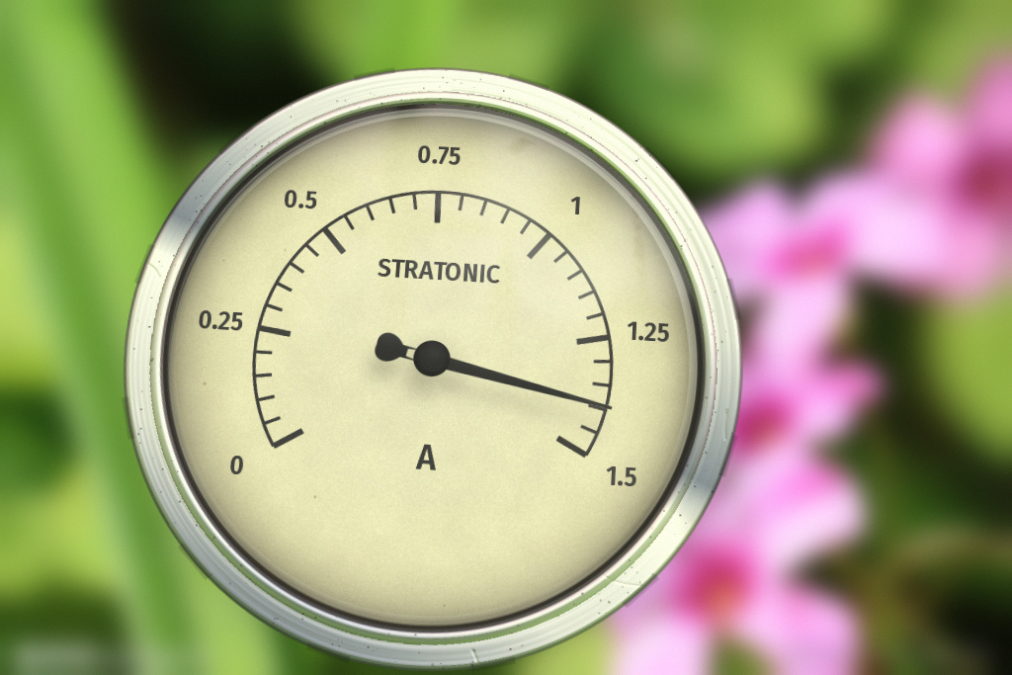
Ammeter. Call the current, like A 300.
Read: A 1.4
